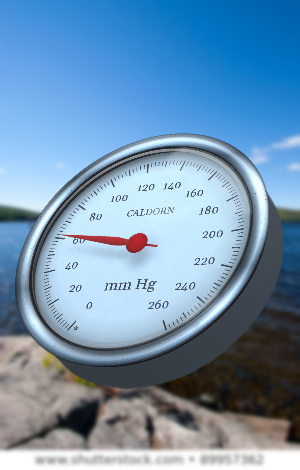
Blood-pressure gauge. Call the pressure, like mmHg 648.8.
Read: mmHg 60
